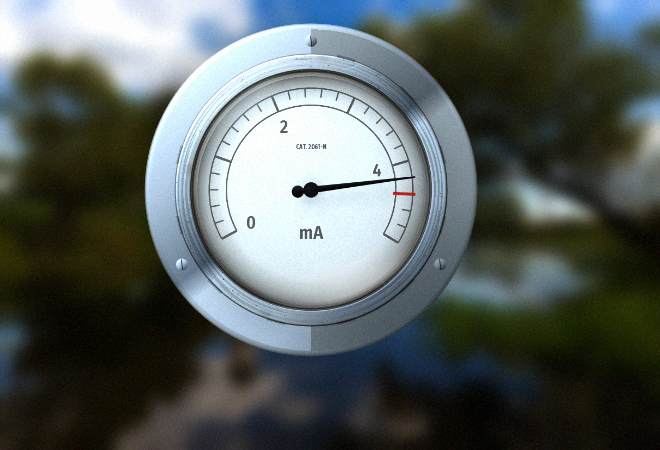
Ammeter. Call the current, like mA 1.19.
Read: mA 4.2
